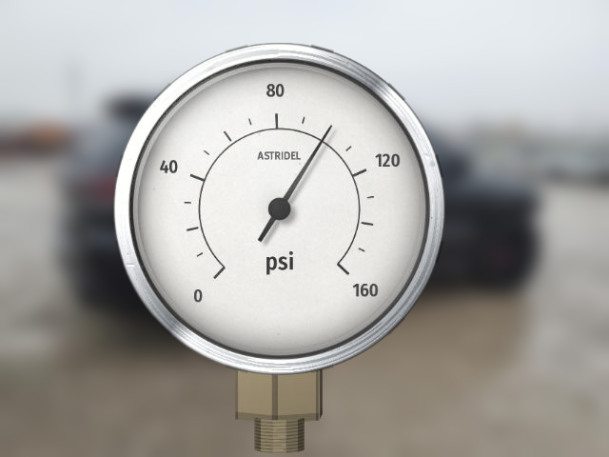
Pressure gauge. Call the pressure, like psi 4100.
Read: psi 100
